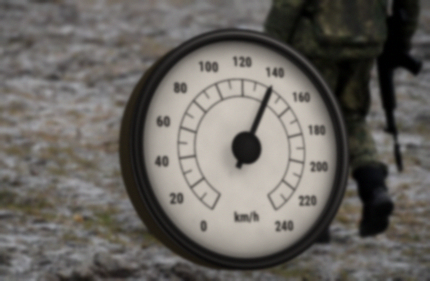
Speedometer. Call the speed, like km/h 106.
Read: km/h 140
